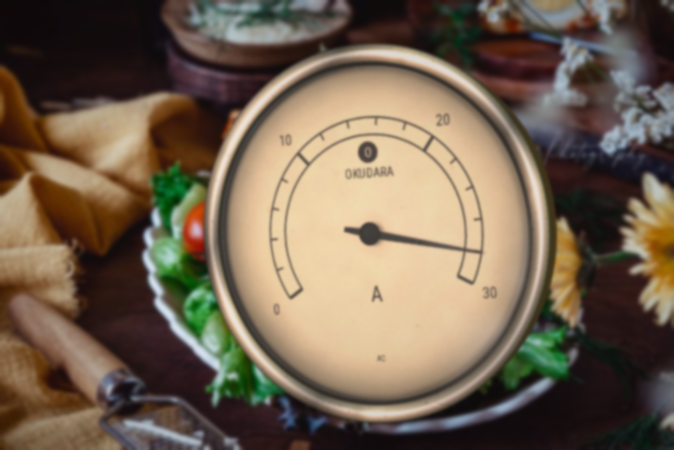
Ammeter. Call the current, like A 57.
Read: A 28
